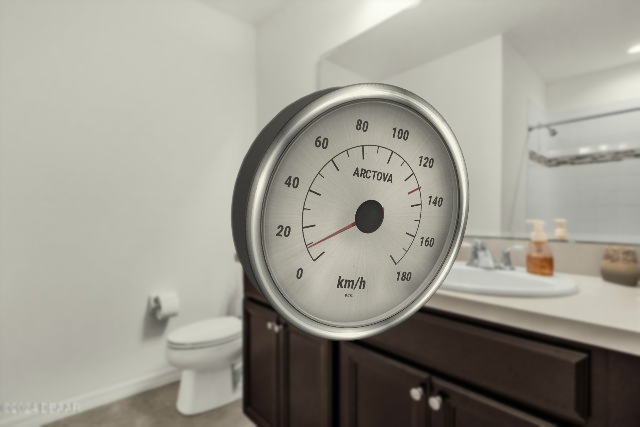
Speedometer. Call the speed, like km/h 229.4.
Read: km/h 10
